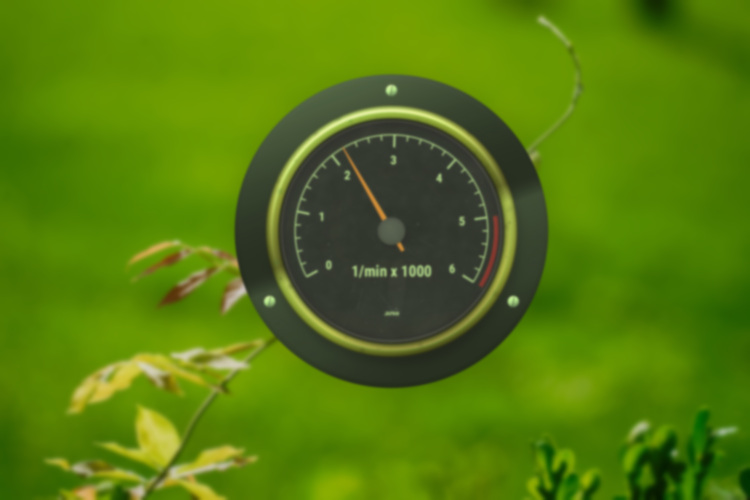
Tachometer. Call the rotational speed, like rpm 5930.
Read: rpm 2200
